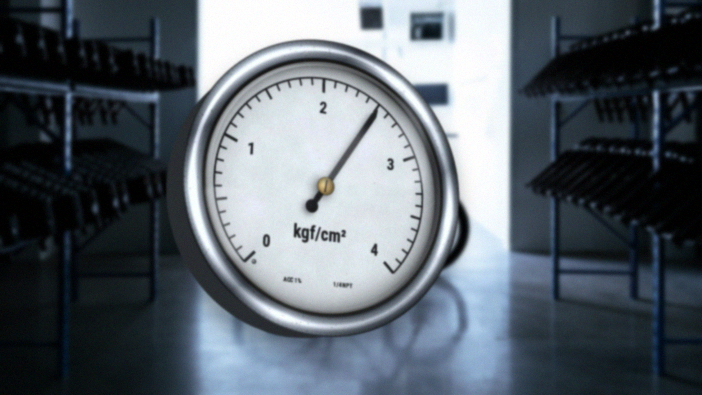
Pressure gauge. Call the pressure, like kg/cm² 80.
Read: kg/cm² 2.5
